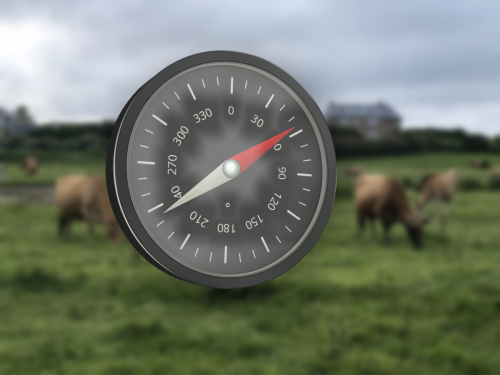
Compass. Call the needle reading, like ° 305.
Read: ° 55
